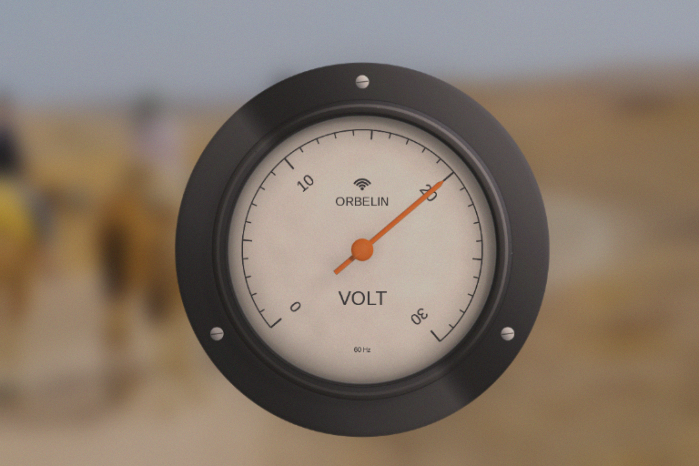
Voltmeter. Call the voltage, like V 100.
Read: V 20
